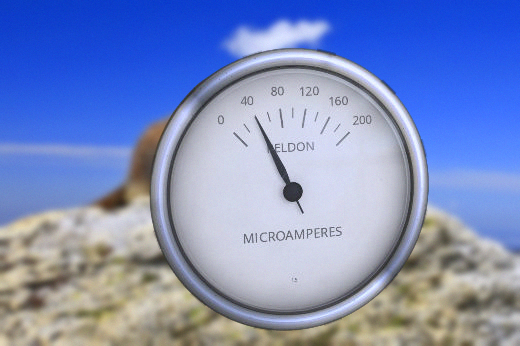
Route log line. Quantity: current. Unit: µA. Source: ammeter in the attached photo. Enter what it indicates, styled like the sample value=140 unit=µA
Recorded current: value=40 unit=µA
